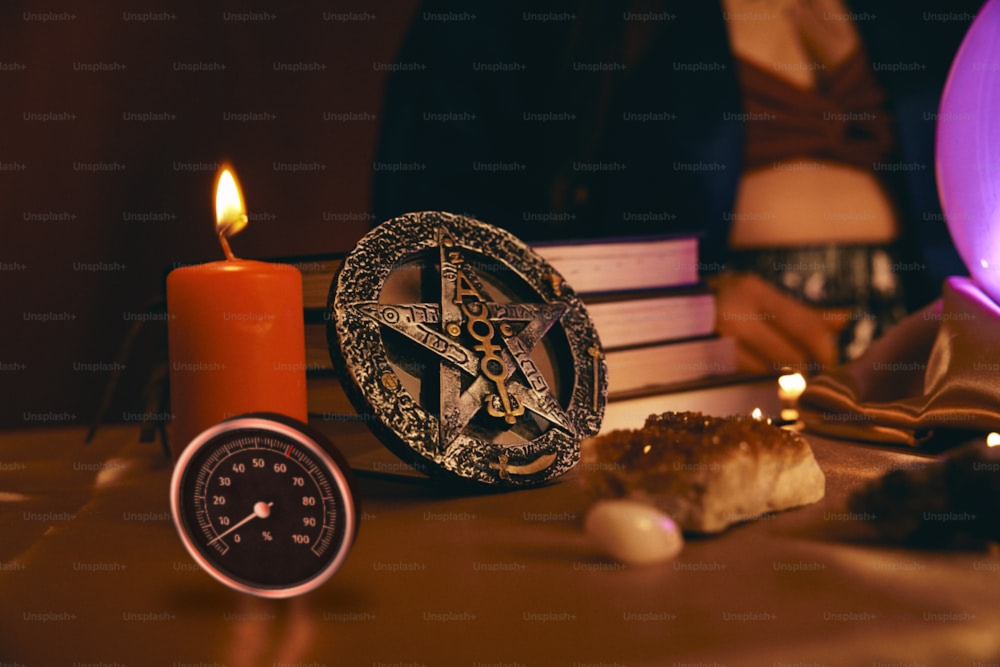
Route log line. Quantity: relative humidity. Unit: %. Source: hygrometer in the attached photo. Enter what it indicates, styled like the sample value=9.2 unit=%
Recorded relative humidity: value=5 unit=%
